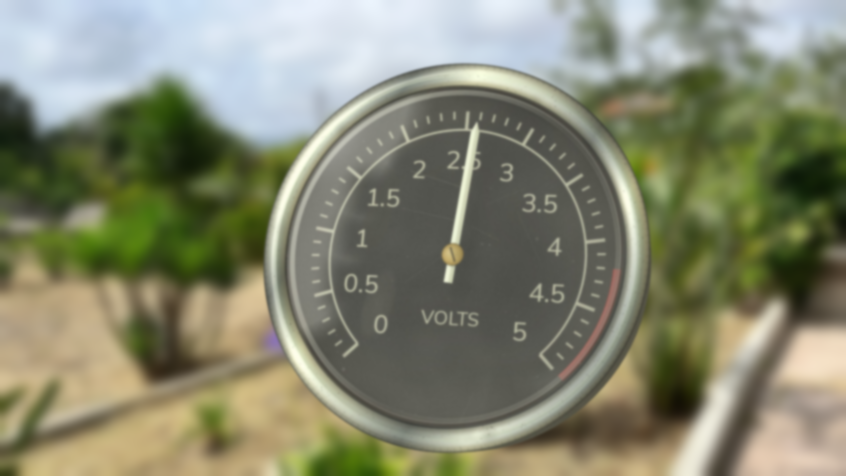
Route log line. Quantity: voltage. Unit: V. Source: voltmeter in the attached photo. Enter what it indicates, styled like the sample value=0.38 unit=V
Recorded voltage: value=2.6 unit=V
